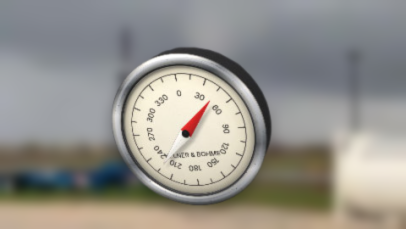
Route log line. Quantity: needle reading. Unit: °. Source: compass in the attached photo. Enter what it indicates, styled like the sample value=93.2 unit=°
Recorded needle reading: value=45 unit=°
